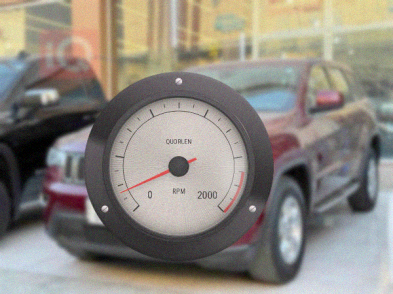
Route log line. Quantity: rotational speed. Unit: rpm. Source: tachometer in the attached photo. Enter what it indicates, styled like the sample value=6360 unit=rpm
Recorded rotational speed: value=150 unit=rpm
